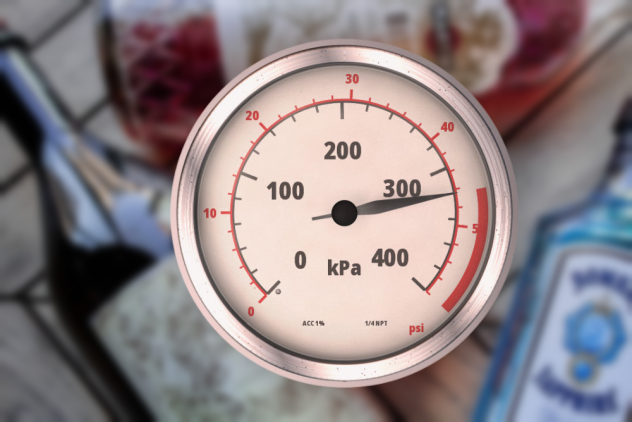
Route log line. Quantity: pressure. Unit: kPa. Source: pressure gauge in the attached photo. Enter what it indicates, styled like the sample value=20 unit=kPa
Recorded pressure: value=320 unit=kPa
